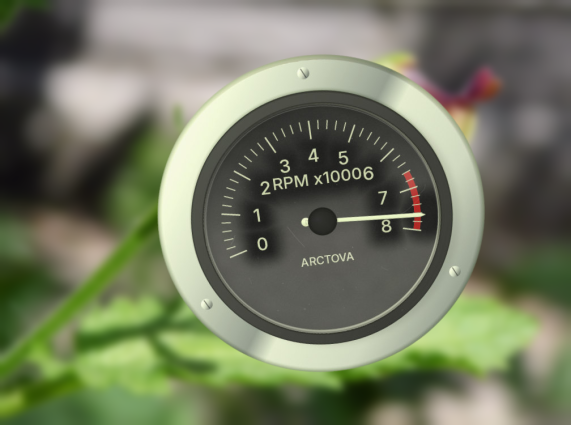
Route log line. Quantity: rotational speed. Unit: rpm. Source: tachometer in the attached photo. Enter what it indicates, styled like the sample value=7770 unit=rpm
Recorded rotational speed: value=7600 unit=rpm
